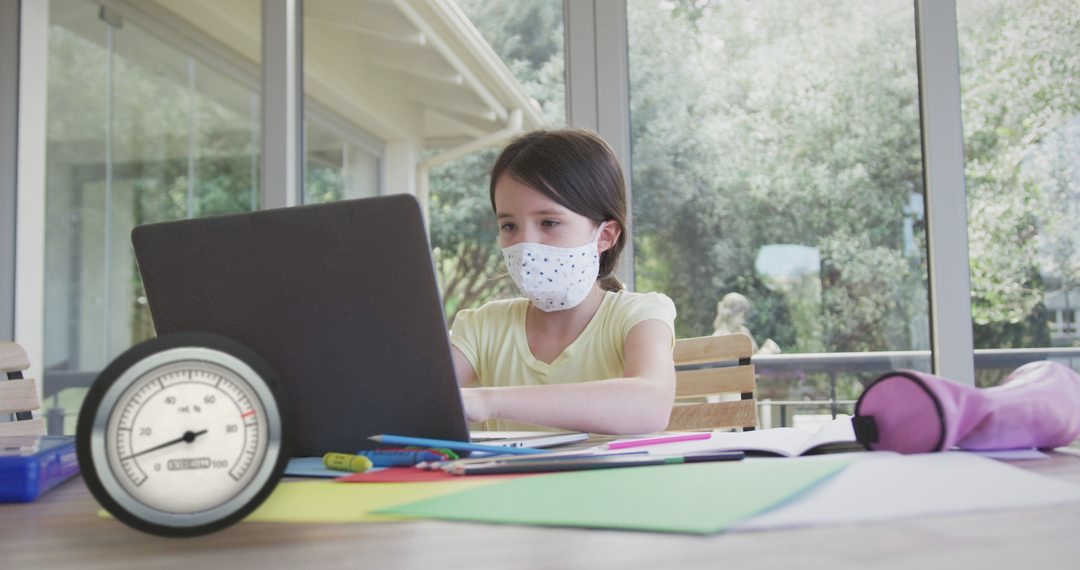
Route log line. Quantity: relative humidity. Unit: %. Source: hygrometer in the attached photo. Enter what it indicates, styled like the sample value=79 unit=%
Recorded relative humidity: value=10 unit=%
